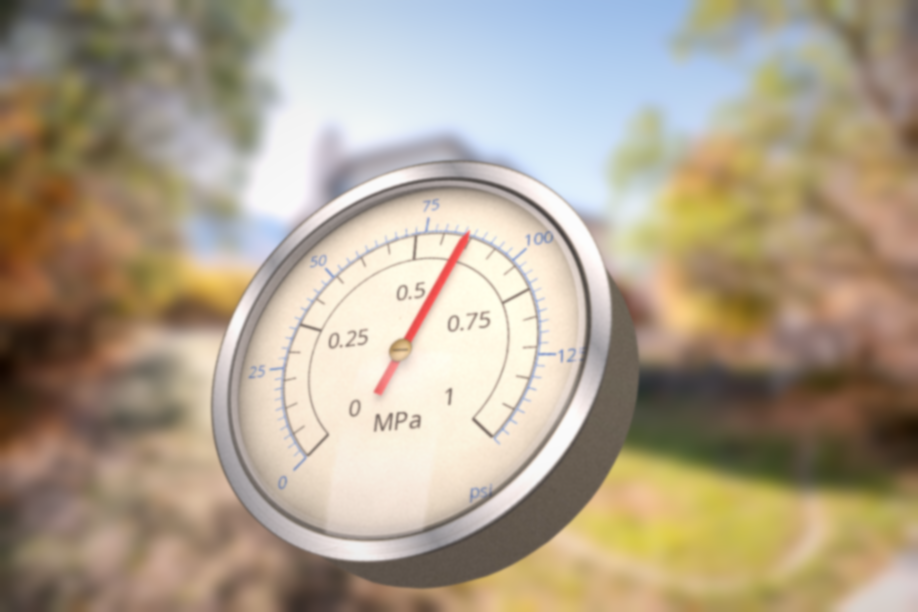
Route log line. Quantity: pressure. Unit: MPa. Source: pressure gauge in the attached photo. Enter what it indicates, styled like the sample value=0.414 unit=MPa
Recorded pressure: value=0.6 unit=MPa
